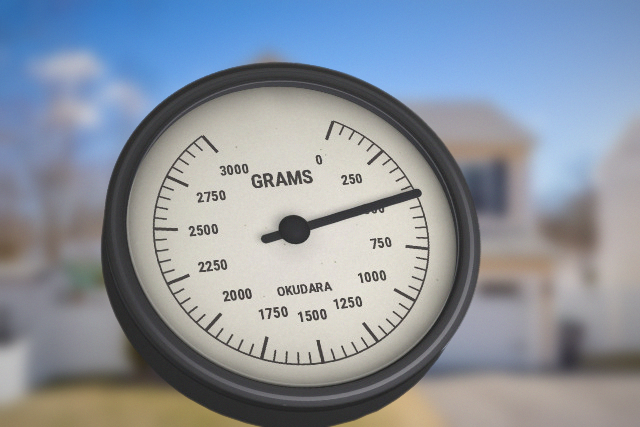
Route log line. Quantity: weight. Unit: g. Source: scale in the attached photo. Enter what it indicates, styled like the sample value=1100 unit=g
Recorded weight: value=500 unit=g
